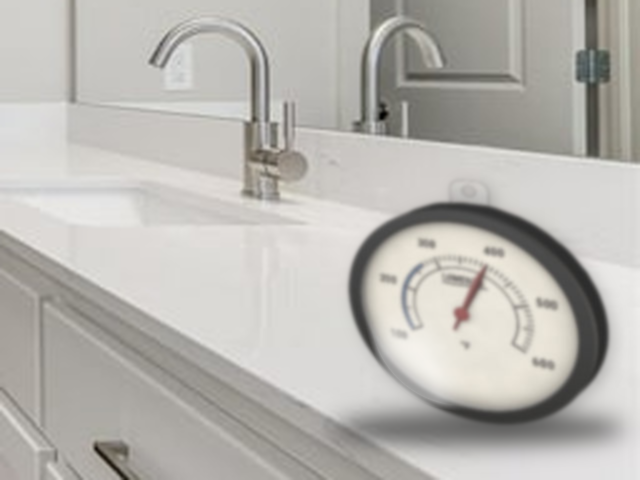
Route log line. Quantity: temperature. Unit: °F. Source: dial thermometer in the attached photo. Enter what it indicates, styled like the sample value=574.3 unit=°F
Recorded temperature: value=400 unit=°F
